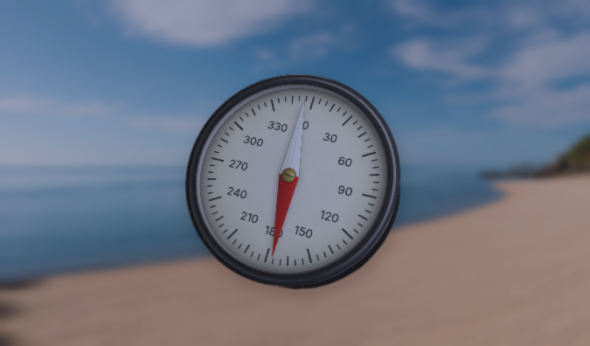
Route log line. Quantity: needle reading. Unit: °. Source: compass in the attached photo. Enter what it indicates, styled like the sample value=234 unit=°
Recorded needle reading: value=175 unit=°
